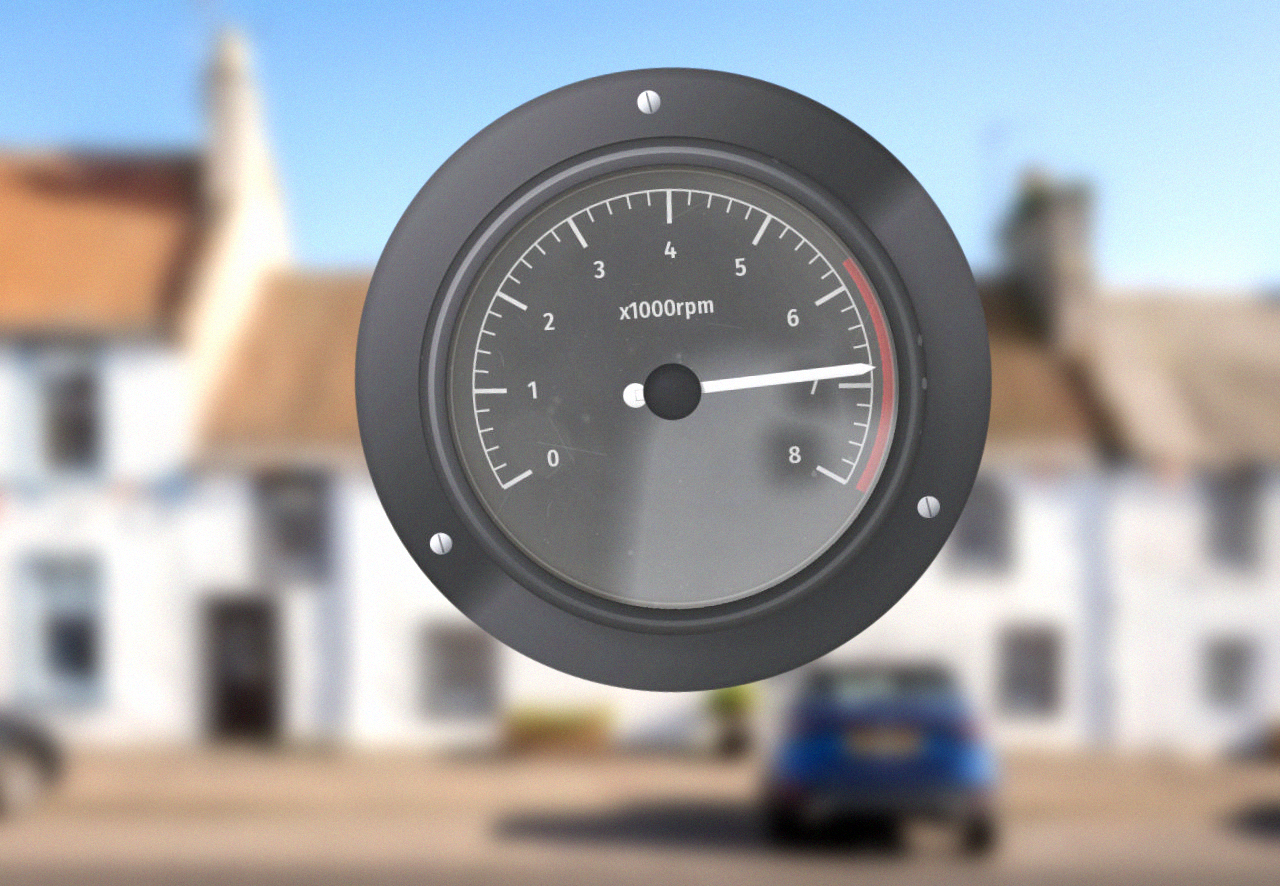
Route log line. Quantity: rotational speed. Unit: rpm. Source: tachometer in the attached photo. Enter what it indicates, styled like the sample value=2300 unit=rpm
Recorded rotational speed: value=6800 unit=rpm
